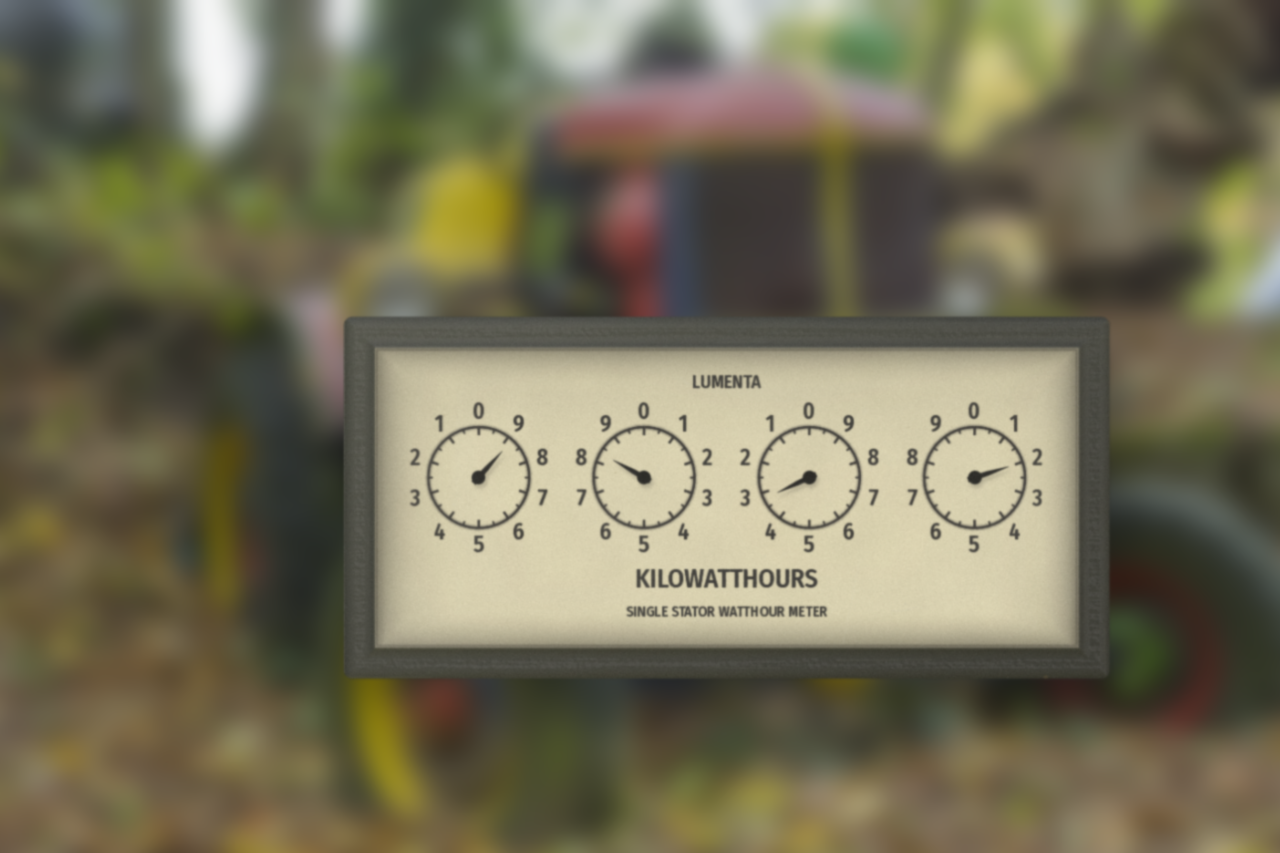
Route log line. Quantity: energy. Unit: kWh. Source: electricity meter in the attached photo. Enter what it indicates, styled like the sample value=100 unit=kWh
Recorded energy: value=8832 unit=kWh
